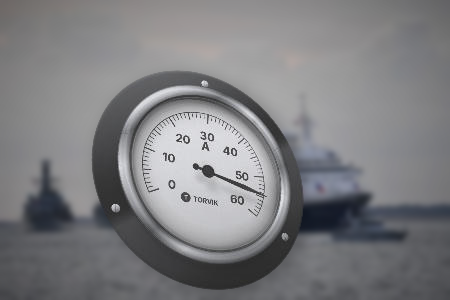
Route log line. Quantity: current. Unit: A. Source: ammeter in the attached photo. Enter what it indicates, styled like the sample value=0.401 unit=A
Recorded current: value=55 unit=A
